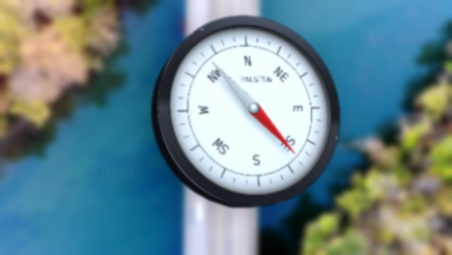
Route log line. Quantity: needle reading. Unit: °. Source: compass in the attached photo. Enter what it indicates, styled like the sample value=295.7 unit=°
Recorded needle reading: value=140 unit=°
